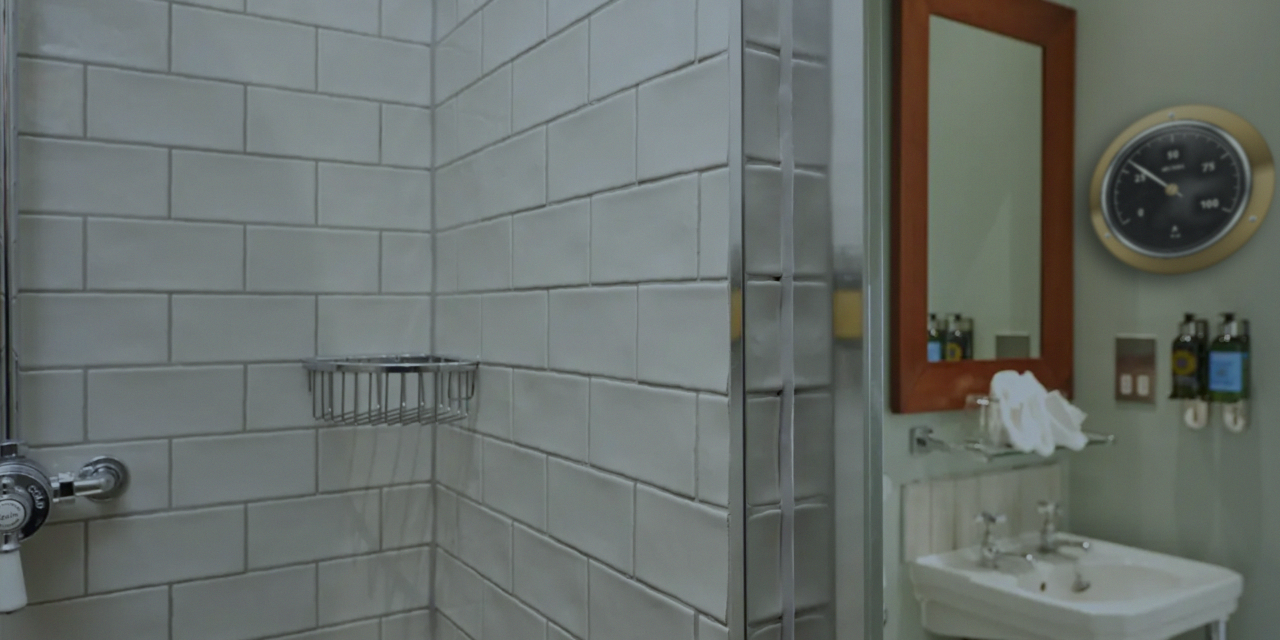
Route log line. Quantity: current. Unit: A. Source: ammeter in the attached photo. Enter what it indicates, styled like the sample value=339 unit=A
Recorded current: value=30 unit=A
